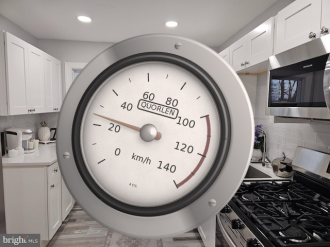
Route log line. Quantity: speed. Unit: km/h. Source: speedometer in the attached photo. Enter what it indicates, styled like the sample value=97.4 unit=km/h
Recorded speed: value=25 unit=km/h
